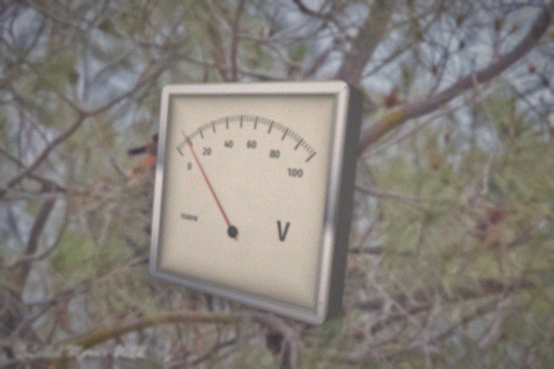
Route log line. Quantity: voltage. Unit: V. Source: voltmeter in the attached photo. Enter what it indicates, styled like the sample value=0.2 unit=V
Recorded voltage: value=10 unit=V
